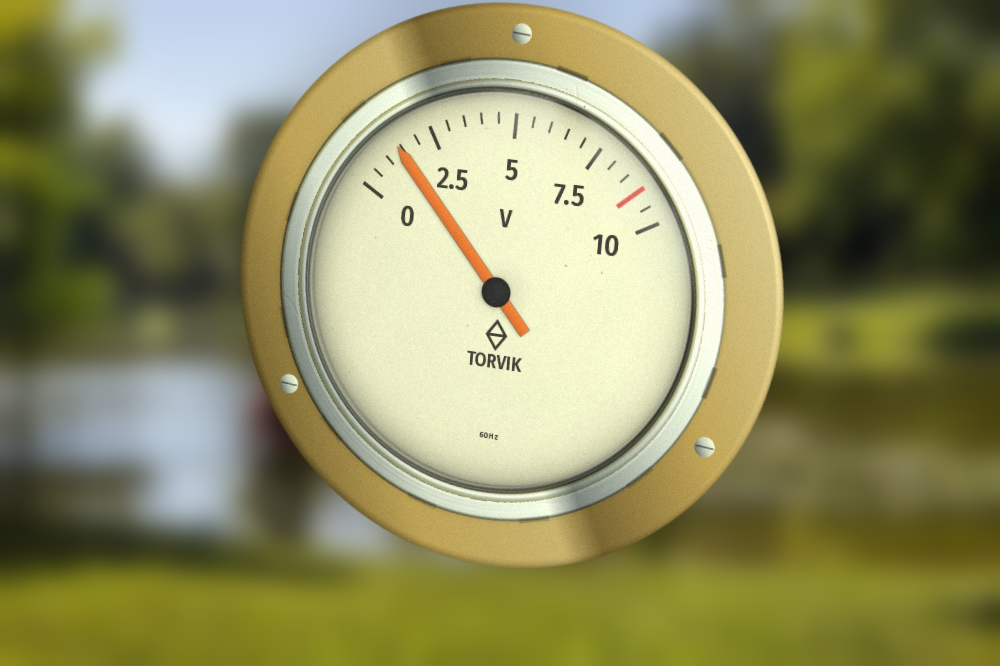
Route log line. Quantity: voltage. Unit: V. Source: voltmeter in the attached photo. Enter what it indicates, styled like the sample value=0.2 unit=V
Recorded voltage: value=1.5 unit=V
